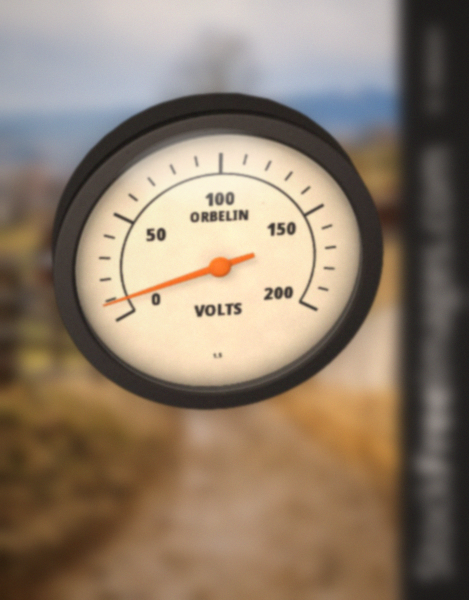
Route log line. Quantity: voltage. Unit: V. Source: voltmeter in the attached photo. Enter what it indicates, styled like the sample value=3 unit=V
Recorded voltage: value=10 unit=V
